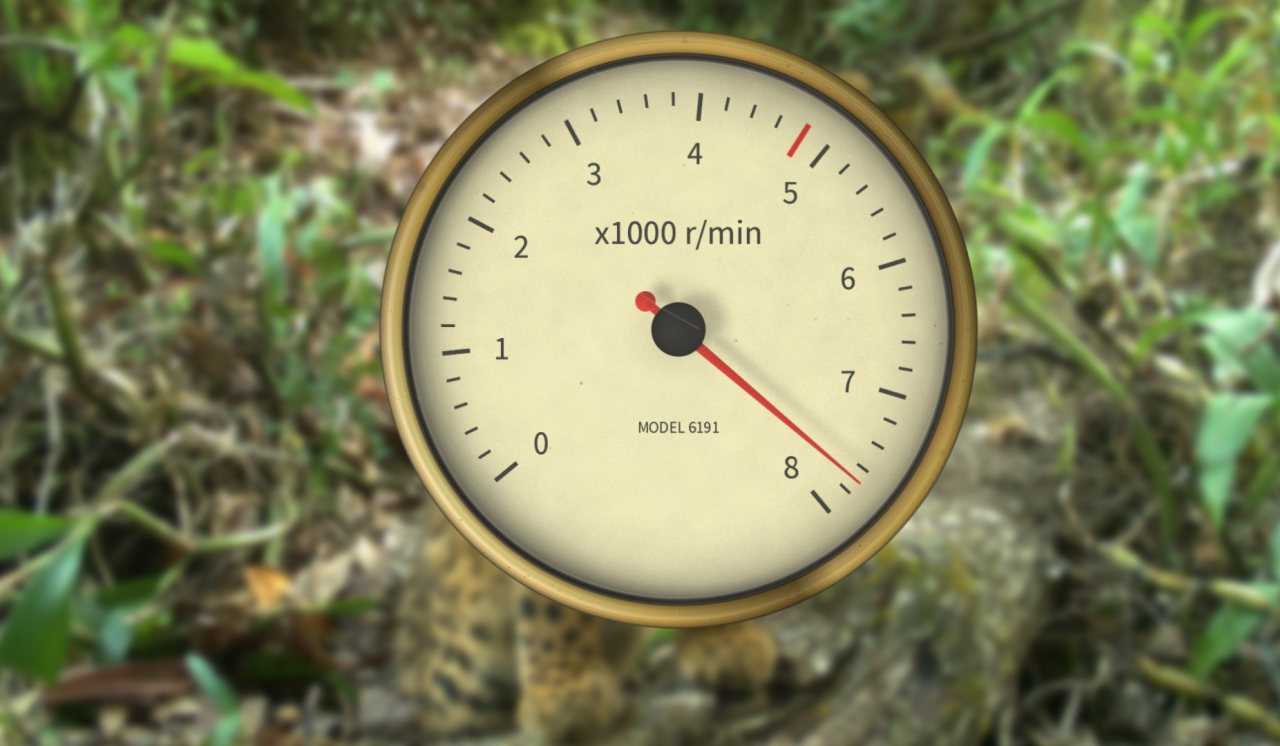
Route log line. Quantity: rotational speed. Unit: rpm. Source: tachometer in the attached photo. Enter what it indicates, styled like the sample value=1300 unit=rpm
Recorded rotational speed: value=7700 unit=rpm
